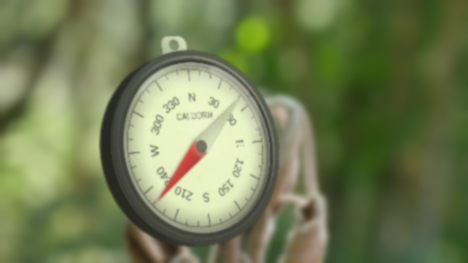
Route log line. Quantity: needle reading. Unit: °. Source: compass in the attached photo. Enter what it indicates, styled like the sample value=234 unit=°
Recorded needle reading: value=230 unit=°
